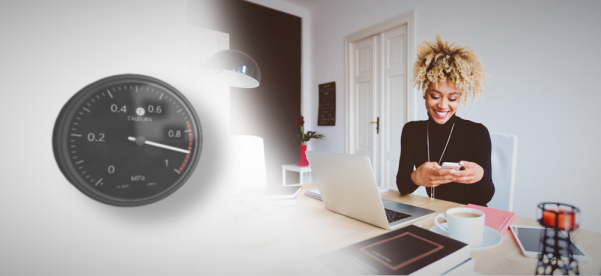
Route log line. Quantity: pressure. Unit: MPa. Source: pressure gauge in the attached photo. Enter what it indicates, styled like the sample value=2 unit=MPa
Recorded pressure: value=0.9 unit=MPa
